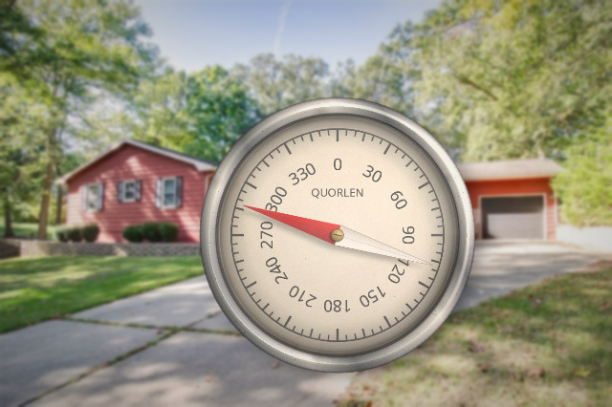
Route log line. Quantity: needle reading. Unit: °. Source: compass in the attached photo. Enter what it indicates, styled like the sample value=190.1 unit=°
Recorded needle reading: value=287.5 unit=°
